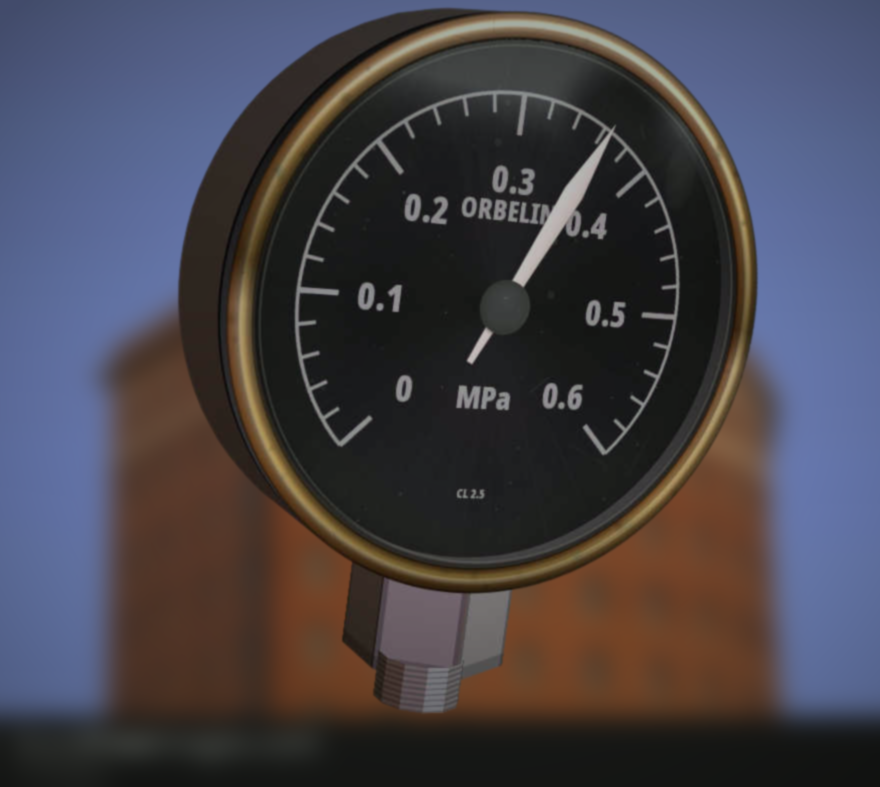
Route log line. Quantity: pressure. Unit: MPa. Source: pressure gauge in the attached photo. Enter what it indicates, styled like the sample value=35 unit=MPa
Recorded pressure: value=0.36 unit=MPa
